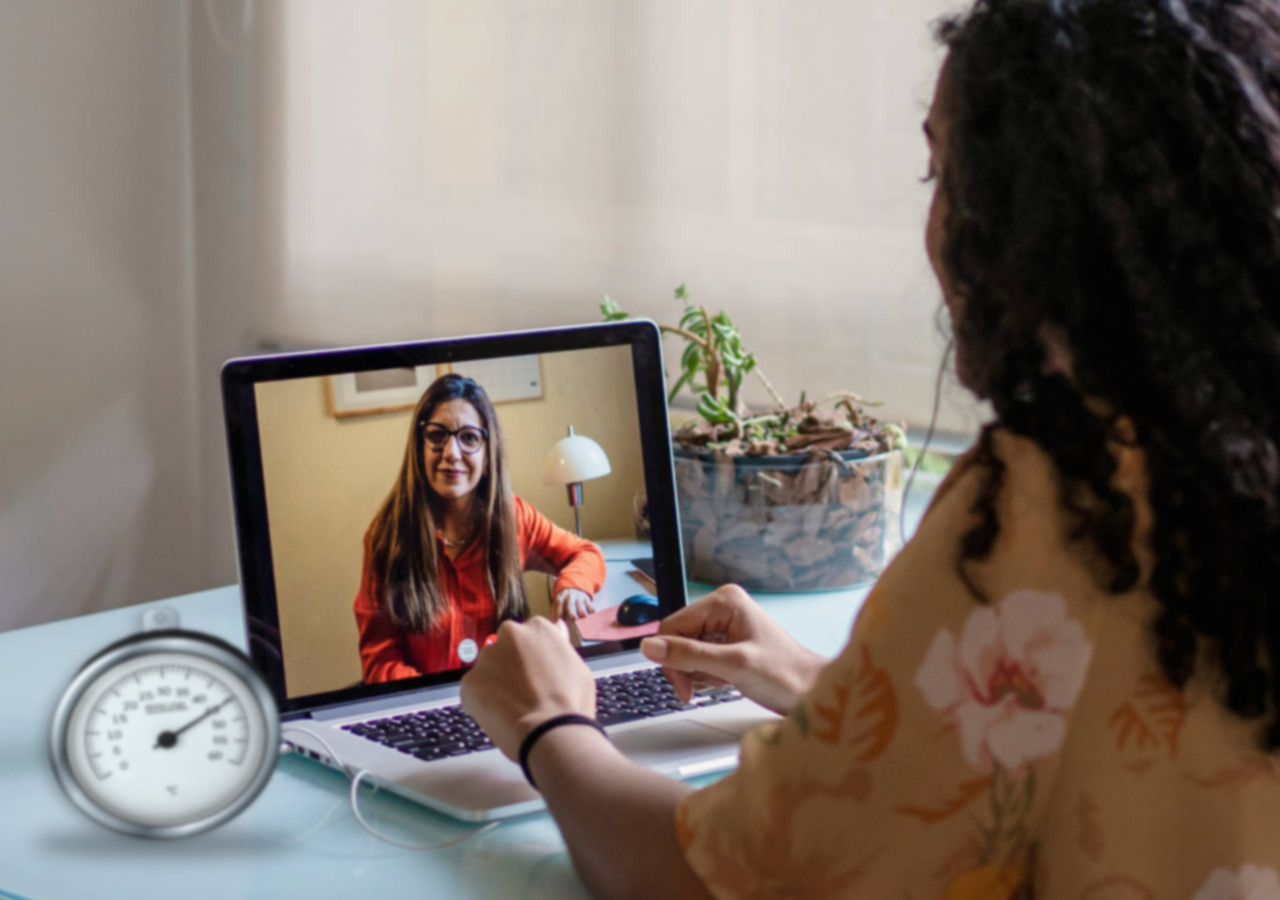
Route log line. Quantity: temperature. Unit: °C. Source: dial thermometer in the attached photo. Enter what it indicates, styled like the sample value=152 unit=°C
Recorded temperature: value=45 unit=°C
